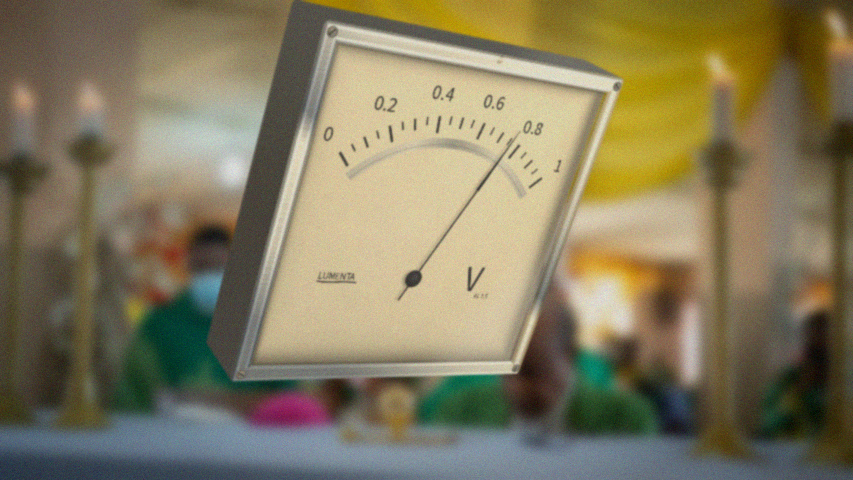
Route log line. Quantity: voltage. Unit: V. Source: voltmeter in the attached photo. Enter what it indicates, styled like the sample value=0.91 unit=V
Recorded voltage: value=0.75 unit=V
